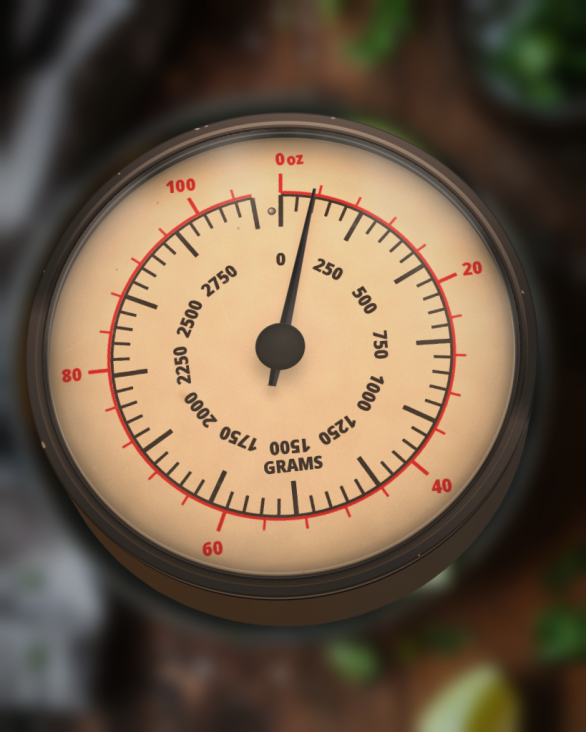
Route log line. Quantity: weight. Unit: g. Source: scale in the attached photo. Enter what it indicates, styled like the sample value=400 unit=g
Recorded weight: value=100 unit=g
